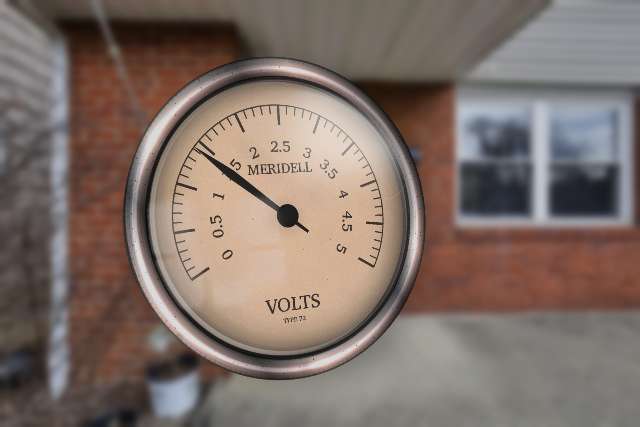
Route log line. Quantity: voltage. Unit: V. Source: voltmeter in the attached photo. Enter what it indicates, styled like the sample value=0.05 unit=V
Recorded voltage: value=1.4 unit=V
